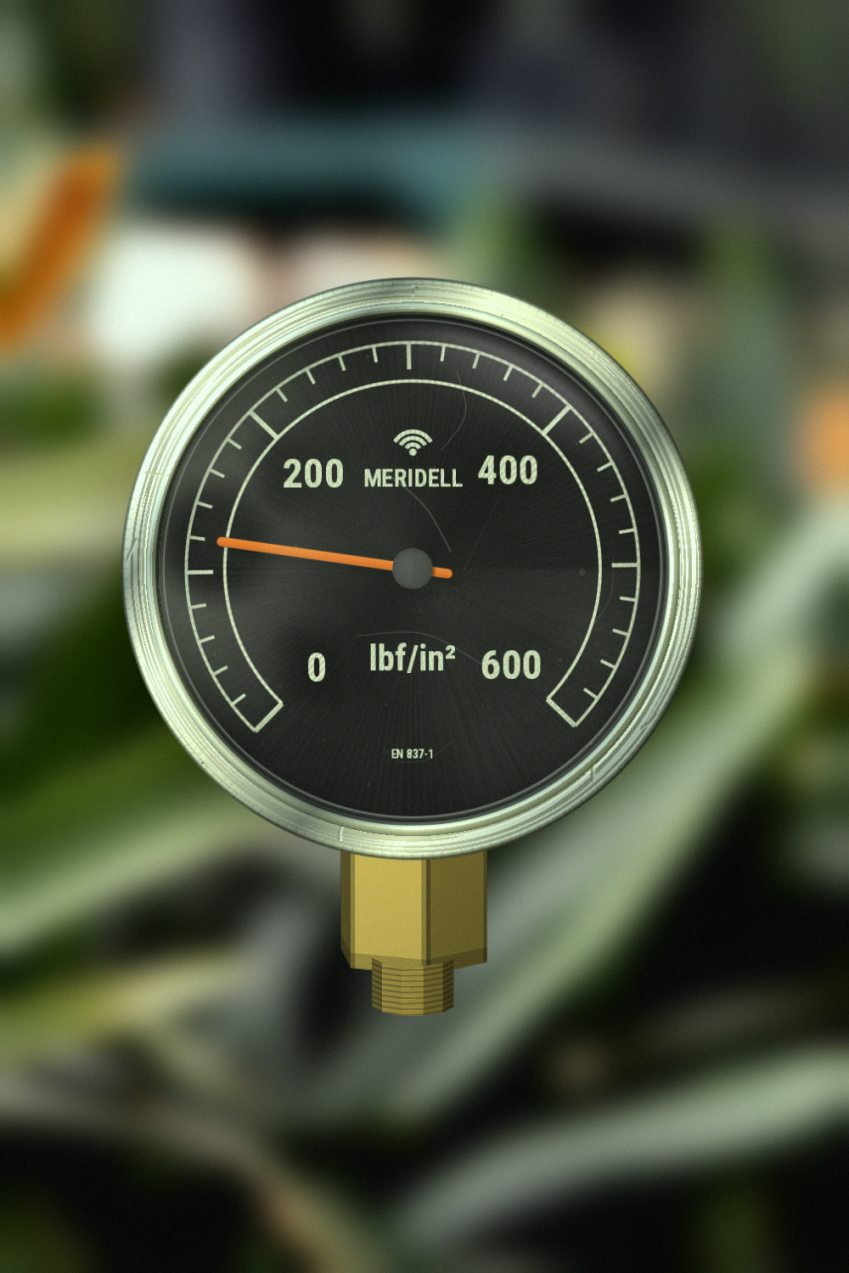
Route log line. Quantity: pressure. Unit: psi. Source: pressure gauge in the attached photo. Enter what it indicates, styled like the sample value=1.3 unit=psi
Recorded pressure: value=120 unit=psi
